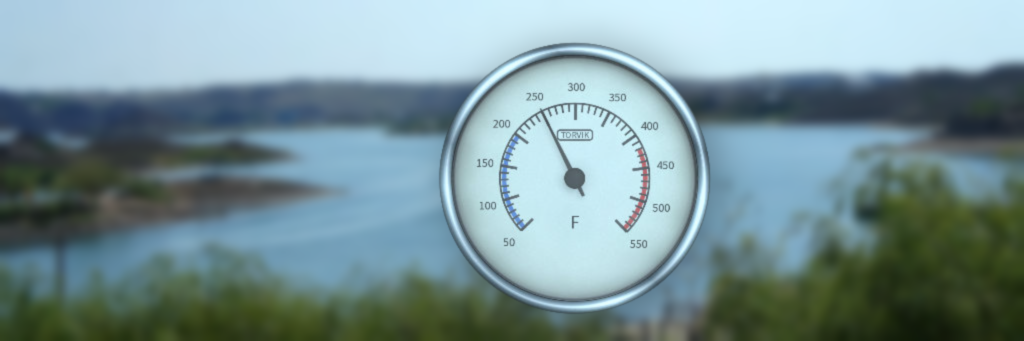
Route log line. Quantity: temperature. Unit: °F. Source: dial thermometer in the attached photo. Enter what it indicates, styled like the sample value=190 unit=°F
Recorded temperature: value=250 unit=°F
